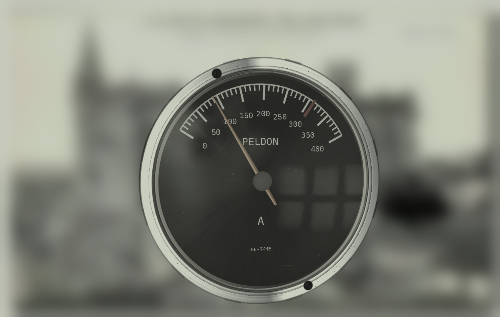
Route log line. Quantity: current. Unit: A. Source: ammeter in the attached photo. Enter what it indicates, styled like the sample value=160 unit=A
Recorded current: value=90 unit=A
